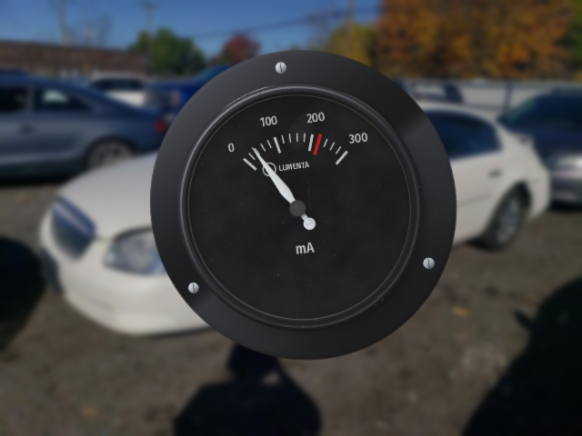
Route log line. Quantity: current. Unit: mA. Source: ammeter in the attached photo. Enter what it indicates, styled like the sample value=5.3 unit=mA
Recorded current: value=40 unit=mA
